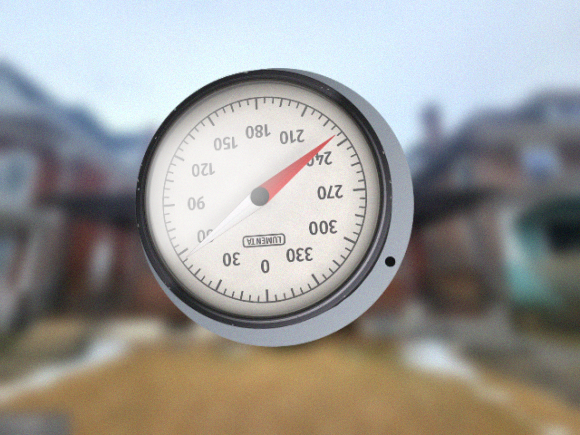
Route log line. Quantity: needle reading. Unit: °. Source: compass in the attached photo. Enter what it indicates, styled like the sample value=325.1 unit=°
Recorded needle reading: value=235 unit=°
